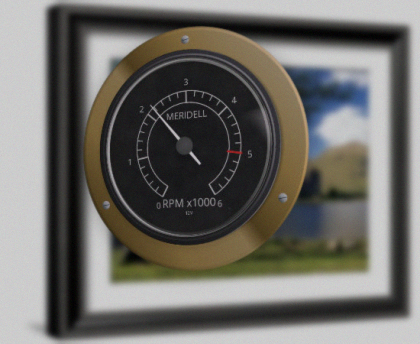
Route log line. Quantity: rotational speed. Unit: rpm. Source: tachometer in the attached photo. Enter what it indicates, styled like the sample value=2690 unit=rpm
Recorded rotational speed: value=2200 unit=rpm
